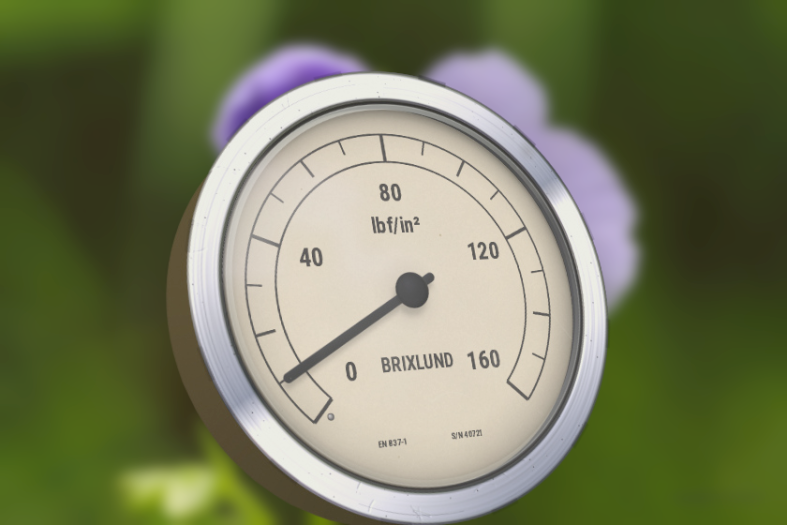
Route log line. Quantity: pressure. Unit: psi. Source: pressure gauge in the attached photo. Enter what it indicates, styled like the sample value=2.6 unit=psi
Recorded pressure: value=10 unit=psi
